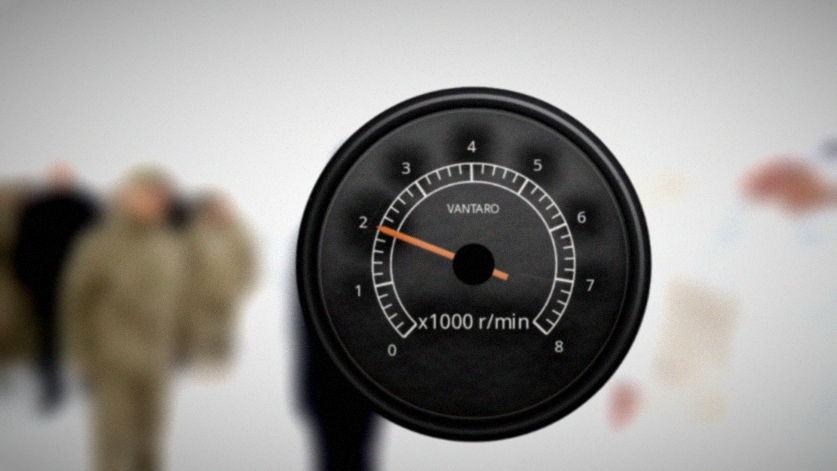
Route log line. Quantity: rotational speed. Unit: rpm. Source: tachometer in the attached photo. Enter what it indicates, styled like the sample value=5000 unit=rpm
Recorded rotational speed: value=2000 unit=rpm
